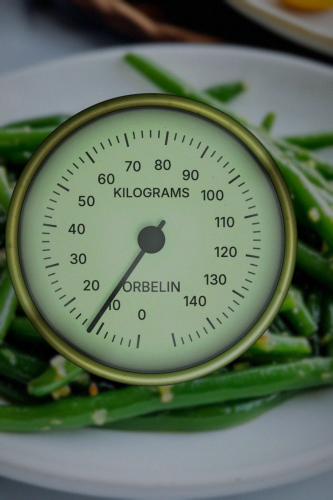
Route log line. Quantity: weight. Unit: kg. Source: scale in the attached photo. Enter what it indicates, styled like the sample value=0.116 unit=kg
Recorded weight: value=12 unit=kg
